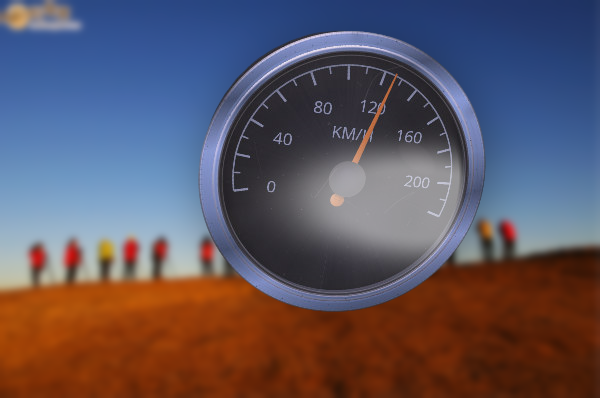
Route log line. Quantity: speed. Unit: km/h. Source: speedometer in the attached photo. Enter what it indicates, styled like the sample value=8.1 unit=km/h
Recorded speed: value=125 unit=km/h
